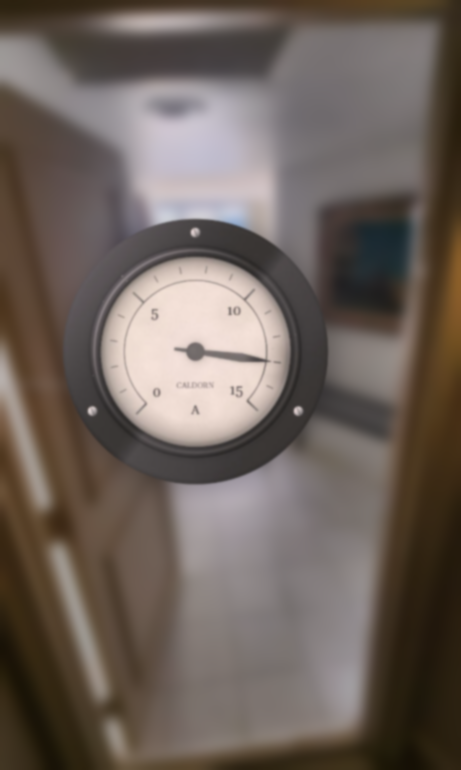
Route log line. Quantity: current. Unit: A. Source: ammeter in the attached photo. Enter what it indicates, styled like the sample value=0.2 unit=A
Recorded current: value=13 unit=A
